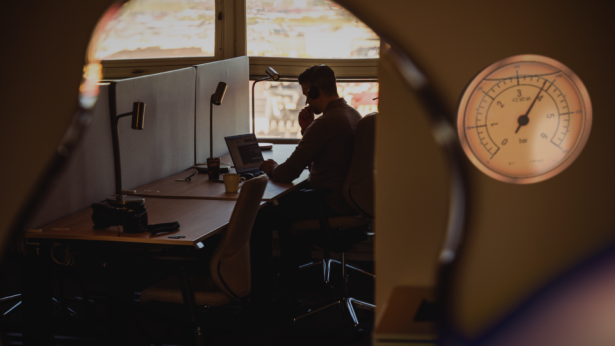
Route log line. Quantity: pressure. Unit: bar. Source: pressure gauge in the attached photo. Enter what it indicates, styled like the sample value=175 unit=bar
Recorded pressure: value=3.8 unit=bar
